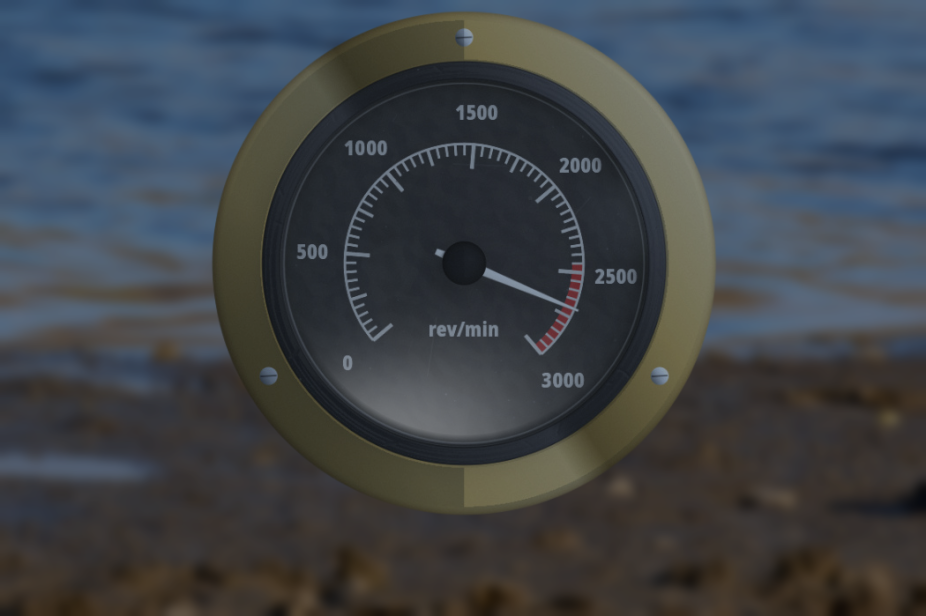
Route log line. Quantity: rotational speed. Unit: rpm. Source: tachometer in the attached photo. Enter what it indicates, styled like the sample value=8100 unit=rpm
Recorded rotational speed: value=2700 unit=rpm
